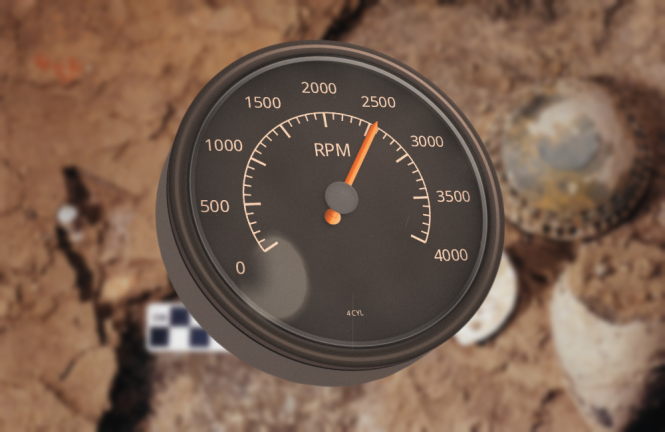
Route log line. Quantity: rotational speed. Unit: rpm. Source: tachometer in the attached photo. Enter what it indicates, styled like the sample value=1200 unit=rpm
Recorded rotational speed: value=2550 unit=rpm
